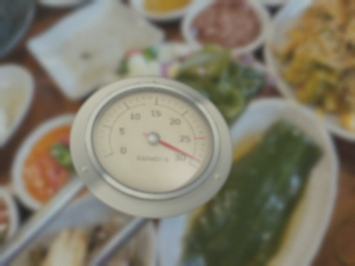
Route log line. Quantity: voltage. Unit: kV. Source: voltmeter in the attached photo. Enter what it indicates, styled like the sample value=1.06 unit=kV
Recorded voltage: value=29 unit=kV
